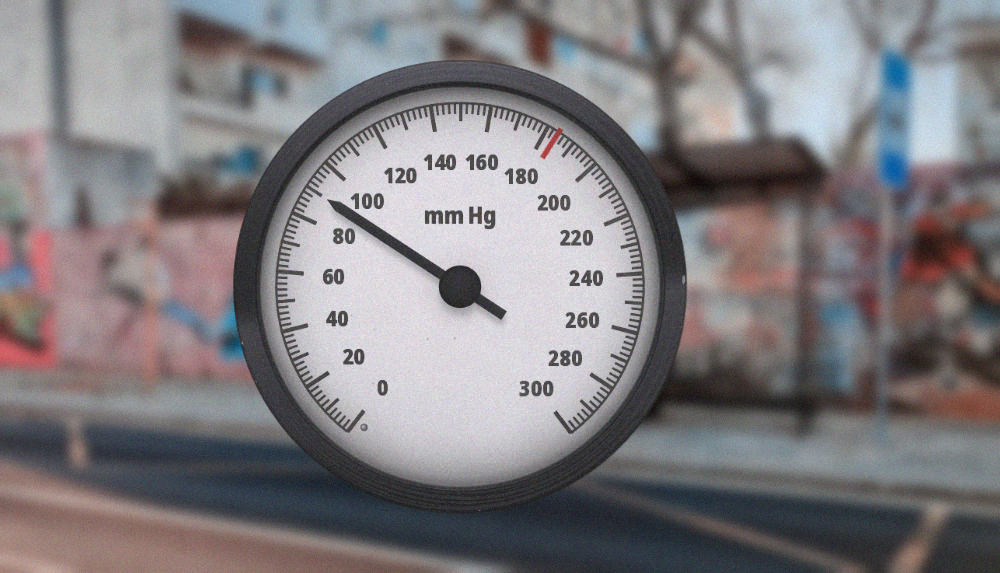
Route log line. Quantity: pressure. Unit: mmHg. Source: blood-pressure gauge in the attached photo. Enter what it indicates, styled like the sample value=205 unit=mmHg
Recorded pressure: value=90 unit=mmHg
